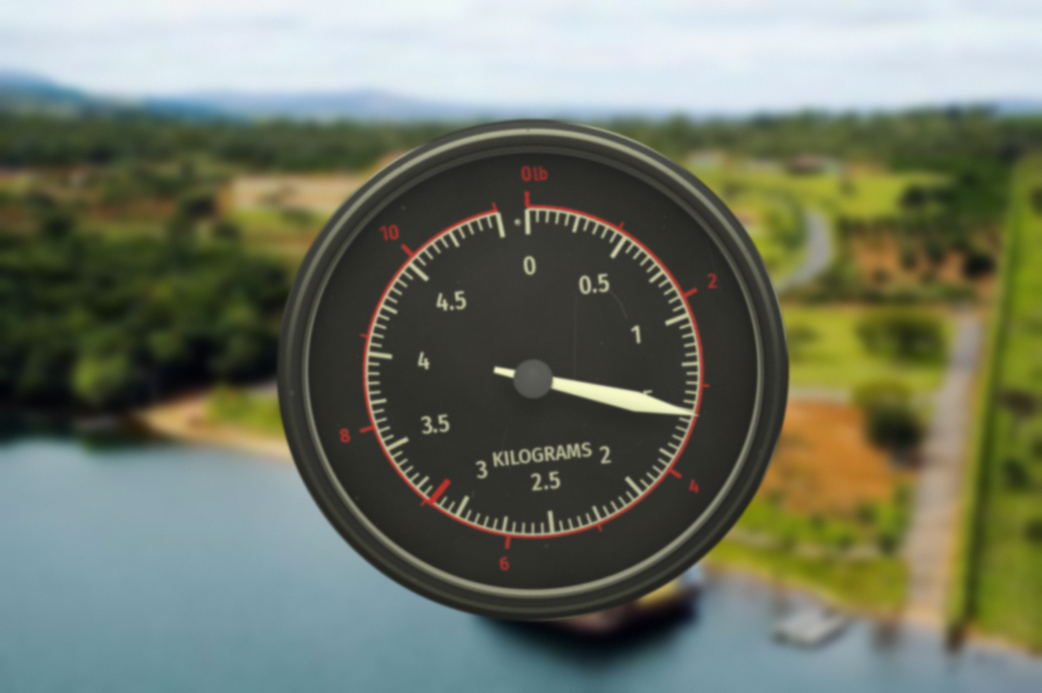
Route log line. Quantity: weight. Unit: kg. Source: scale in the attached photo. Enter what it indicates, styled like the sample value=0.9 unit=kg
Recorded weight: value=1.5 unit=kg
